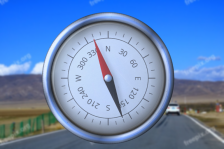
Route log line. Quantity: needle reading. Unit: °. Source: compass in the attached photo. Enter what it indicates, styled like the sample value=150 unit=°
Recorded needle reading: value=340 unit=°
